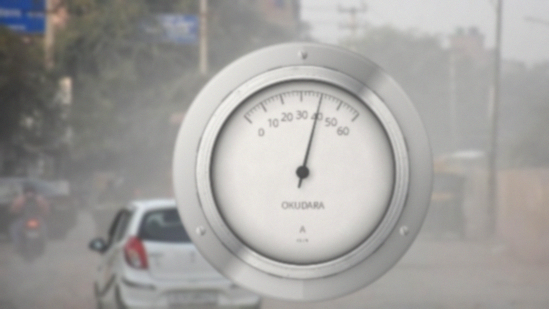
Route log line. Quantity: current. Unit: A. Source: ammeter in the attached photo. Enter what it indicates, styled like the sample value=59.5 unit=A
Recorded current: value=40 unit=A
